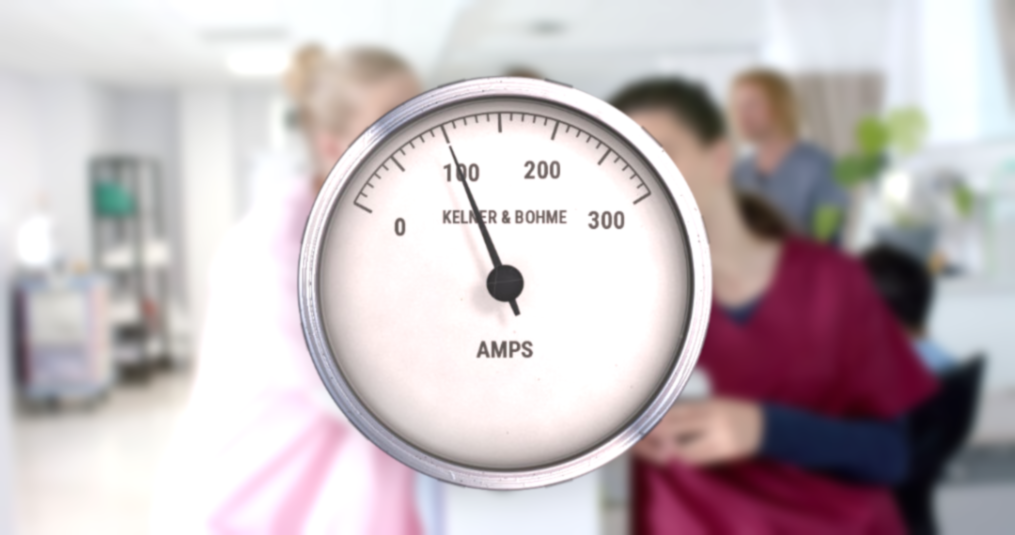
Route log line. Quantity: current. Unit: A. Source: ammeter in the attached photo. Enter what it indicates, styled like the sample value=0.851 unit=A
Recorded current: value=100 unit=A
